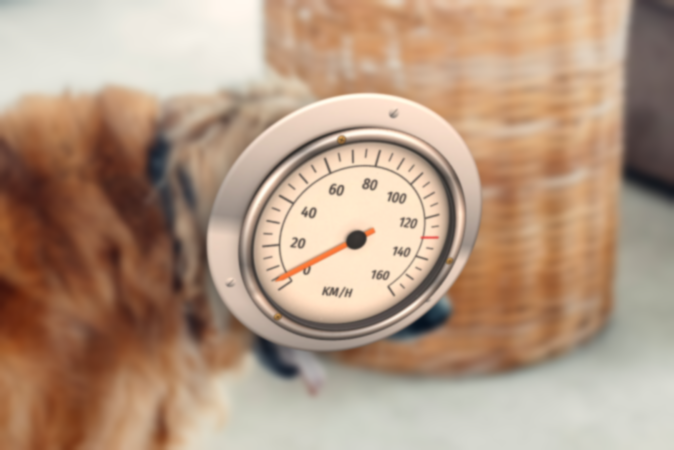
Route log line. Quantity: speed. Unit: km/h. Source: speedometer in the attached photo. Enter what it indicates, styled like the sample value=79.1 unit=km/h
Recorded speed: value=5 unit=km/h
